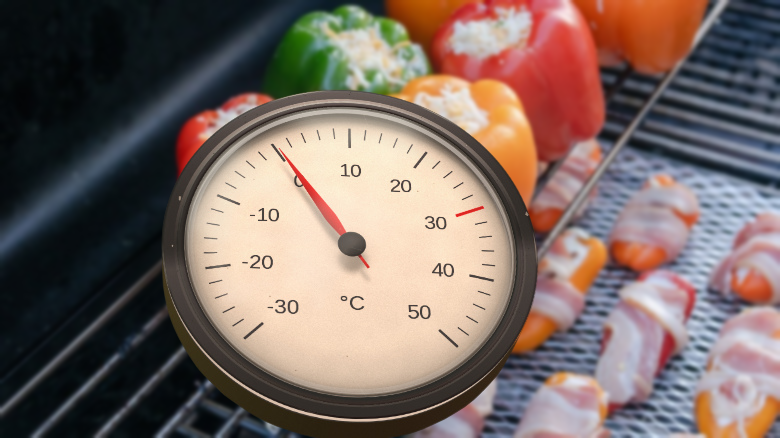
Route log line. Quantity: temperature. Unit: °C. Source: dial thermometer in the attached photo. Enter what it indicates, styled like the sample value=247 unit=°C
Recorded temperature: value=0 unit=°C
